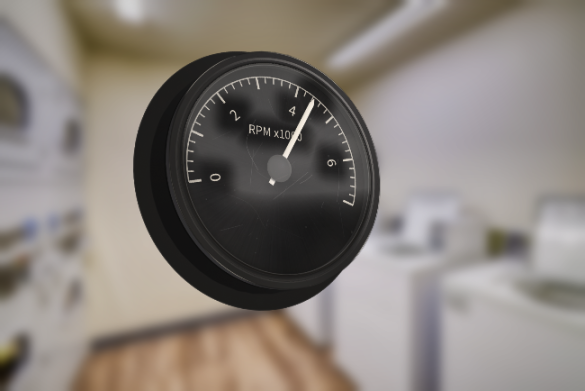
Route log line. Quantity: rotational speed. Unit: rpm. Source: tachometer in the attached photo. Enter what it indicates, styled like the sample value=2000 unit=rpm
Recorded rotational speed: value=4400 unit=rpm
